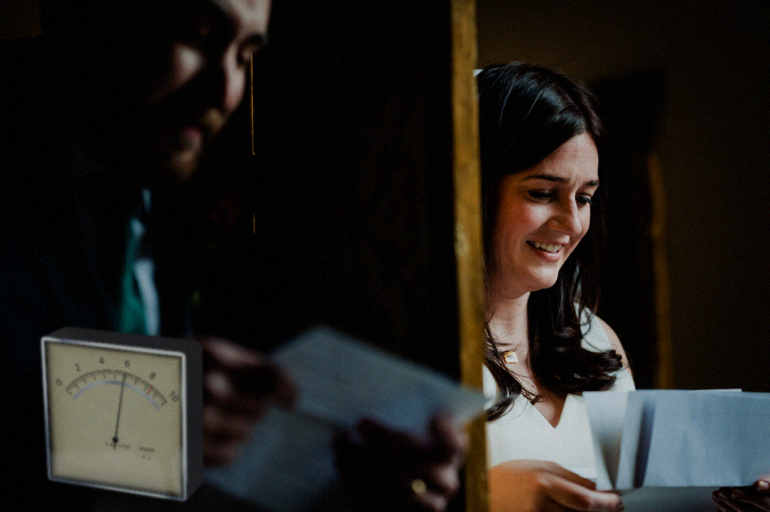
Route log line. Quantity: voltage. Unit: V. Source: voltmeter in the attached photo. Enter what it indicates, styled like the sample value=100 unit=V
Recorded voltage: value=6 unit=V
